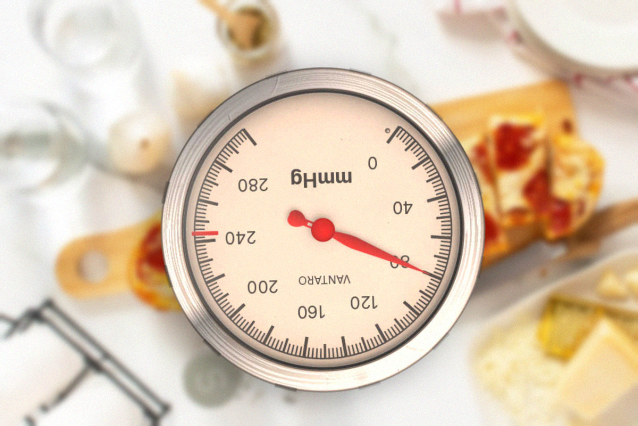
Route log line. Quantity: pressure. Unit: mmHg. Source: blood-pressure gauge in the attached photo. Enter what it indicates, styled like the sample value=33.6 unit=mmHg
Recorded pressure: value=80 unit=mmHg
